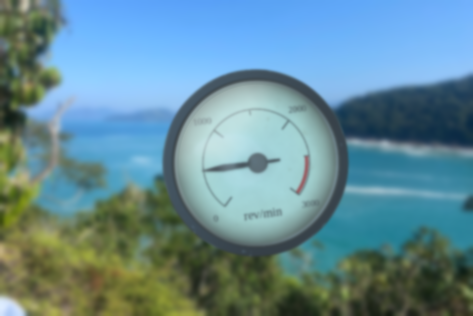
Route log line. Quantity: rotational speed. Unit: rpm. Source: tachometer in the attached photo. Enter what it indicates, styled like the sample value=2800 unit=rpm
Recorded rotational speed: value=500 unit=rpm
